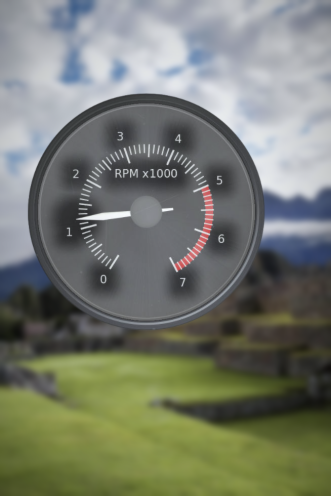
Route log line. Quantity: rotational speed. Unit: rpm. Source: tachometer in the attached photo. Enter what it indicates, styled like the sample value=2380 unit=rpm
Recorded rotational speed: value=1200 unit=rpm
